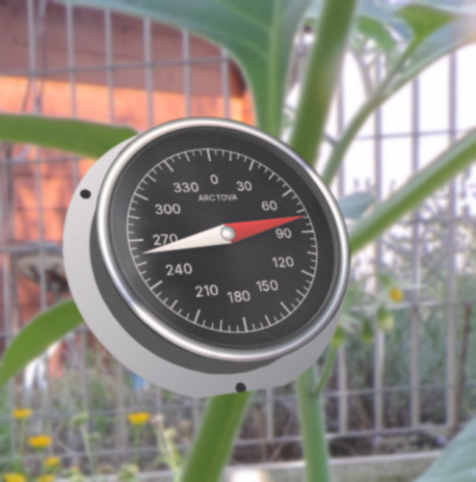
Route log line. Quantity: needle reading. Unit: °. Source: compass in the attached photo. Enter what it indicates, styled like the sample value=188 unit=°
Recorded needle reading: value=80 unit=°
